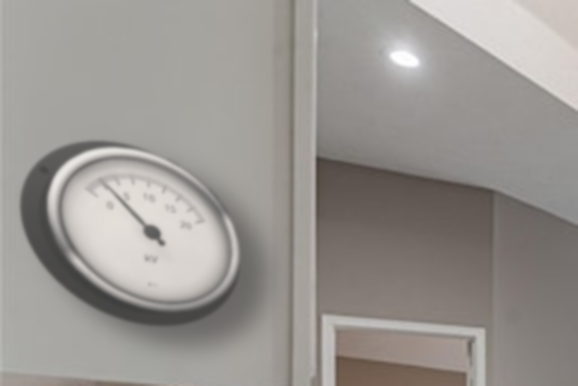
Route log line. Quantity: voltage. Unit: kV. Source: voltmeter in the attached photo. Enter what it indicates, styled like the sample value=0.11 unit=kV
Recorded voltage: value=2.5 unit=kV
